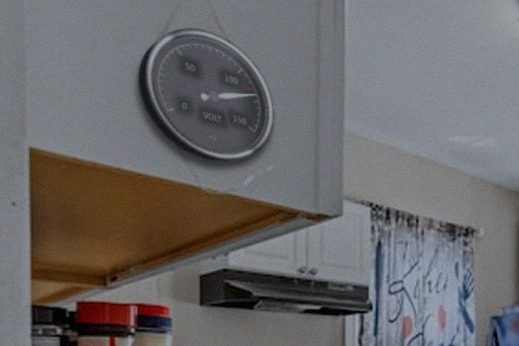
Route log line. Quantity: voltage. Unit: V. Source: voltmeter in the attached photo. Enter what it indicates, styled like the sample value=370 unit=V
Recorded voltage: value=120 unit=V
